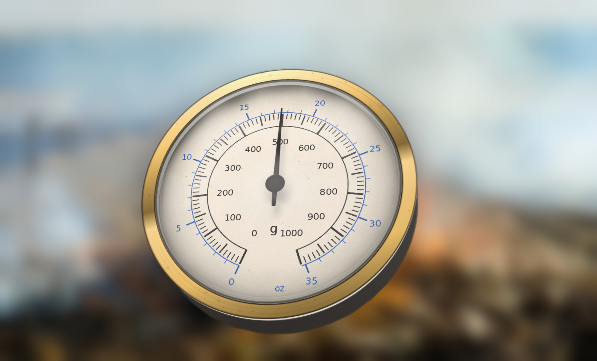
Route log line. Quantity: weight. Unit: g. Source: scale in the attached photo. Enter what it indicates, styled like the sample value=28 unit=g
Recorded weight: value=500 unit=g
